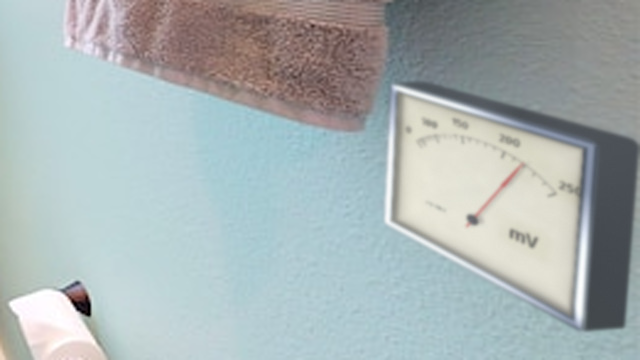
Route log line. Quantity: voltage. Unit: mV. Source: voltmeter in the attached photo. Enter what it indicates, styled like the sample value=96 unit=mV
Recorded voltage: value=220 unit=mV
